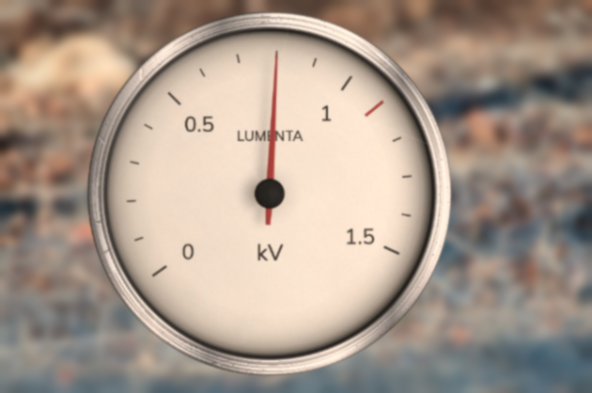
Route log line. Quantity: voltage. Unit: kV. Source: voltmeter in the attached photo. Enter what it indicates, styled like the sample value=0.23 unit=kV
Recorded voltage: value=0.8 unit=kV
